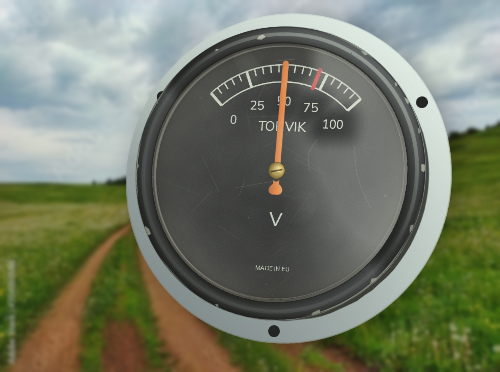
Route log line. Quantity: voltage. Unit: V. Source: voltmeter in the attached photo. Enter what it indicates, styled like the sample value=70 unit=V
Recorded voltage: value=50 unit=V
